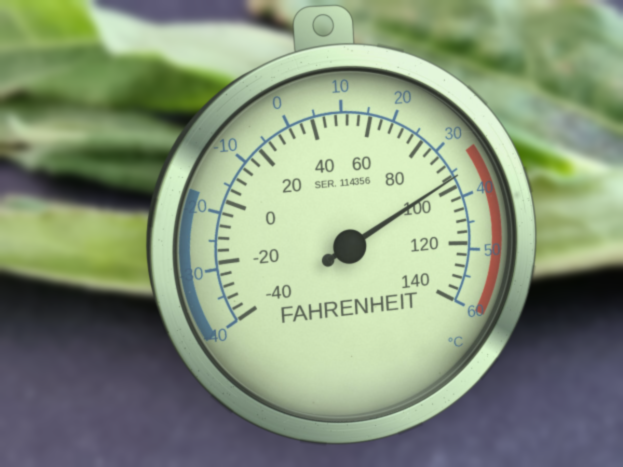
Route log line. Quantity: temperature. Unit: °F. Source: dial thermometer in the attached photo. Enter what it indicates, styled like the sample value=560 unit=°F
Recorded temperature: value=96 unit=°F
